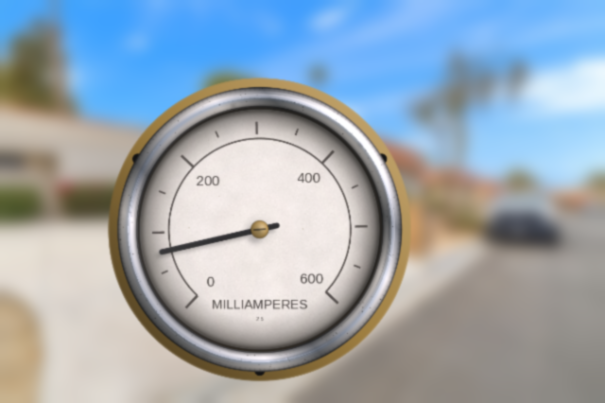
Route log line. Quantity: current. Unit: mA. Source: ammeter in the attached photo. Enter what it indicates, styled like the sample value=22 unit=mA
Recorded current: value=75 unit=mA
